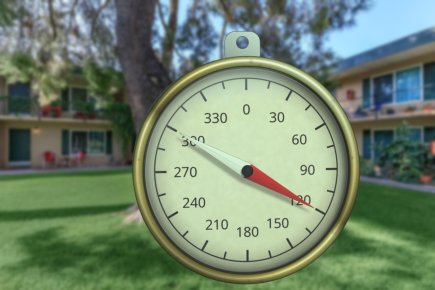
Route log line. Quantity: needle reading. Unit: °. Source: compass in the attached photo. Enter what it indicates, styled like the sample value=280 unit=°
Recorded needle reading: value=120 unit=°
